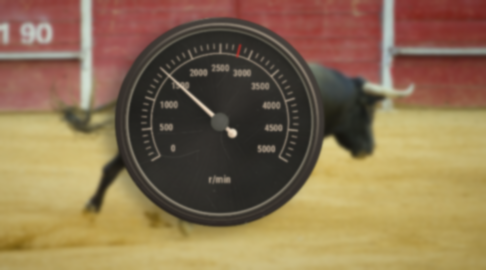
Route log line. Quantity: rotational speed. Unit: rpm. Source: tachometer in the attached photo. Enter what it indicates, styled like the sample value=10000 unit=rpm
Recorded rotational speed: value=1500 unit=rpm
